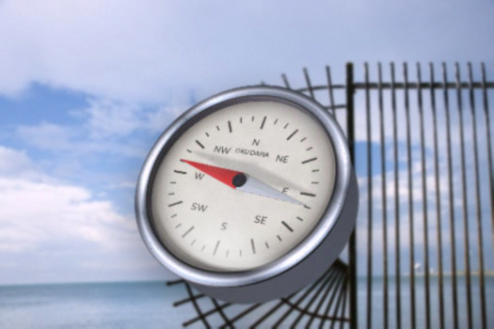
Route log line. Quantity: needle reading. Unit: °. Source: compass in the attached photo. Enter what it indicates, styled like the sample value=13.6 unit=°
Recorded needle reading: value=280 unit=°
